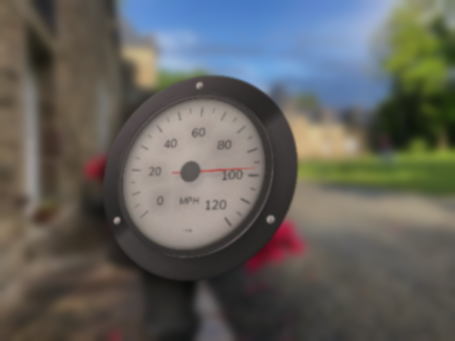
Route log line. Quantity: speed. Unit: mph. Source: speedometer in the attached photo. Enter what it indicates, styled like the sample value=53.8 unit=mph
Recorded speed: value=97.5 unit=mph
